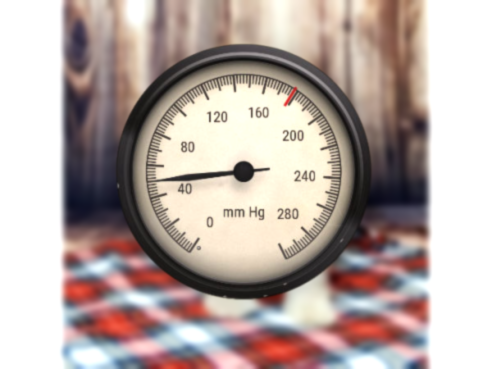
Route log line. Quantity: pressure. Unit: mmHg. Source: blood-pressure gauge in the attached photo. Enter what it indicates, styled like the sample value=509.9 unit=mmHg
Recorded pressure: value=50 unit=mmHg
